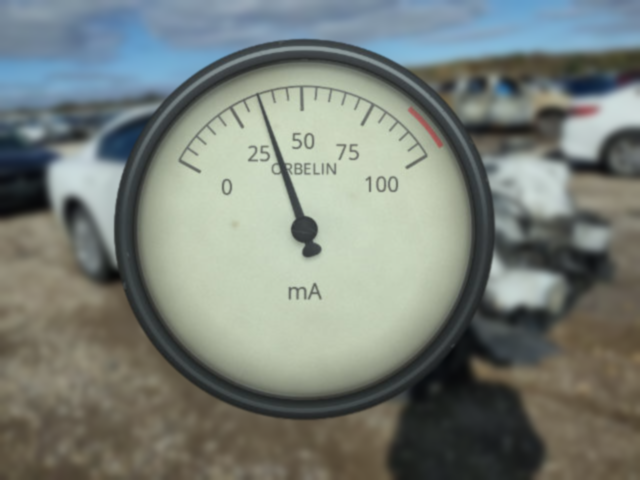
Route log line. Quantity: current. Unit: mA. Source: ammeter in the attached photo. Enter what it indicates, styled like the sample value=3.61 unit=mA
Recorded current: value=35 unit=mA
